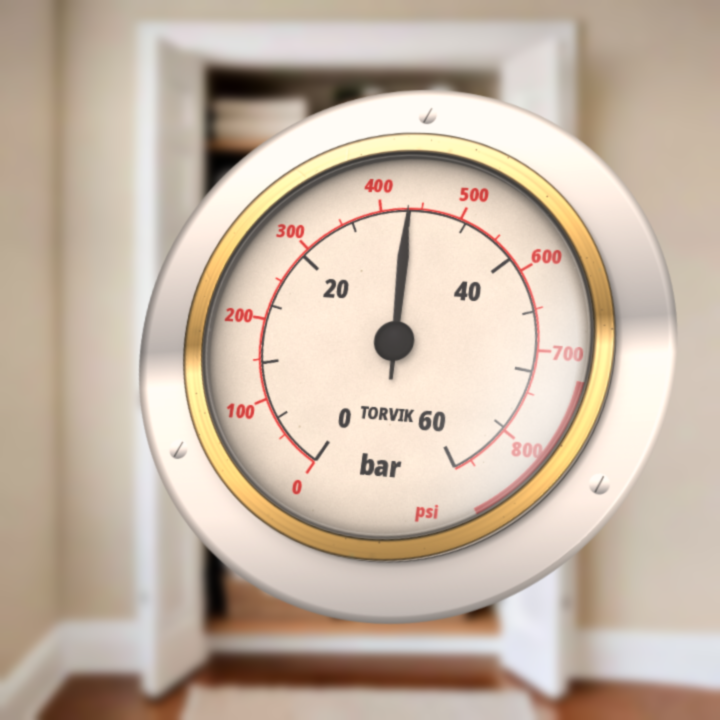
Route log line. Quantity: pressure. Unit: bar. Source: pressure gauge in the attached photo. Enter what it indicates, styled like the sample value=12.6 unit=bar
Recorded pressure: value=30 unit=bar
